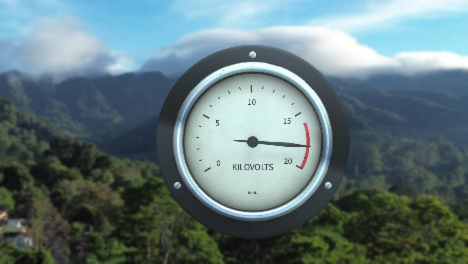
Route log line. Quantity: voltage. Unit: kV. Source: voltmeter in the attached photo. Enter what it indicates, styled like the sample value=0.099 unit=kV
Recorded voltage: value=18 unit=kV
